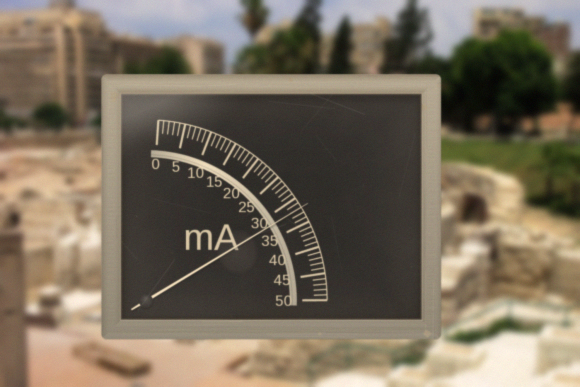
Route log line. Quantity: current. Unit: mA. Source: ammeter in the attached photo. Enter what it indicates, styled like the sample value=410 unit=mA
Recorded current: value=32 unit=mA
